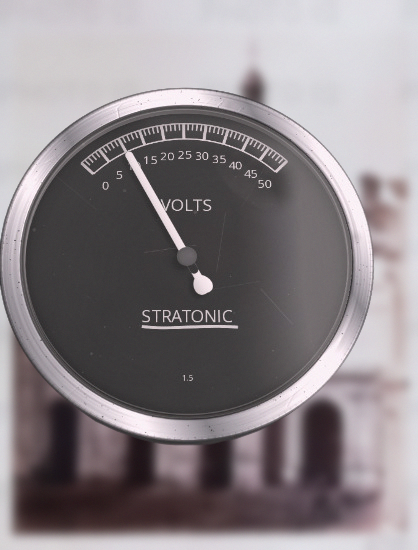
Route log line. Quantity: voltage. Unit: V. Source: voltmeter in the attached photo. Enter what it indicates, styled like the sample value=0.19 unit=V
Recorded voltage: value=10 unit=V
